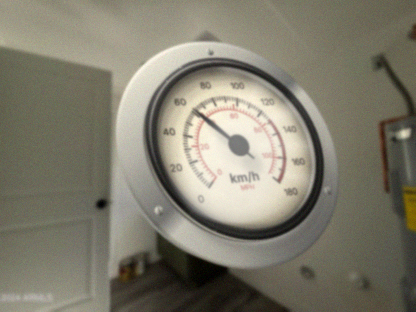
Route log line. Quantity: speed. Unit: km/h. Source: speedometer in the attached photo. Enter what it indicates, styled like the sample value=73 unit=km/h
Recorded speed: value=60 unit=km/h
